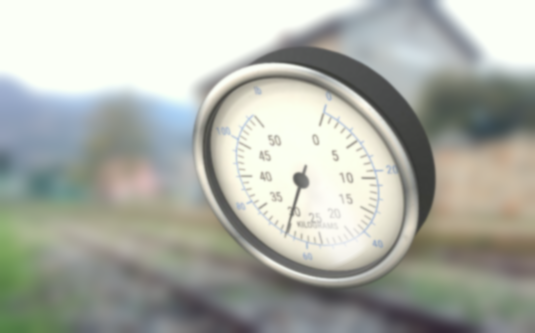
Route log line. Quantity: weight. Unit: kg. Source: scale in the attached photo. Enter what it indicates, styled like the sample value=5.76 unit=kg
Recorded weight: value=30 unit=kg
